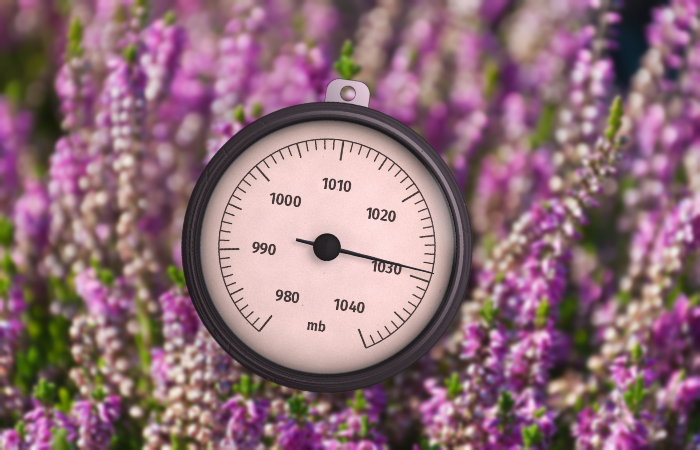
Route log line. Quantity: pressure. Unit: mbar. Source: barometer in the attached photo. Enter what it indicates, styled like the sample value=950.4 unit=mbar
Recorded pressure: value=1029 unit=mbar
